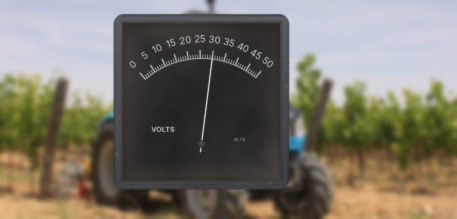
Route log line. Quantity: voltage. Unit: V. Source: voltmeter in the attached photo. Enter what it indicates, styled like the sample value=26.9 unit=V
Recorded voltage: value=30 unit=V
